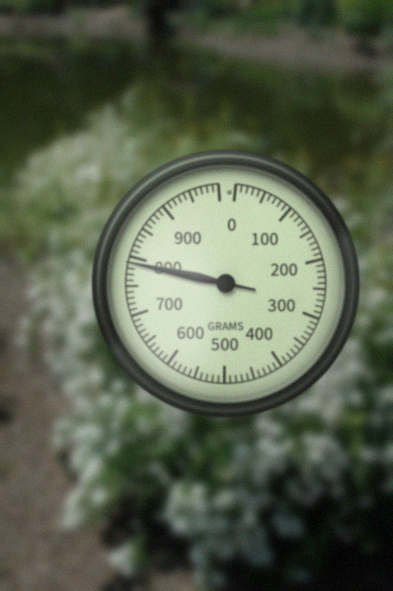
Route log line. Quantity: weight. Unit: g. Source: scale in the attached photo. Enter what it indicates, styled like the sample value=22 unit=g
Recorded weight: value=790 unit=g
